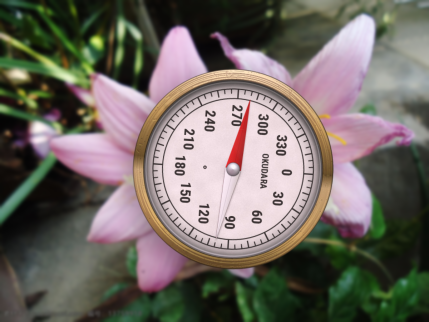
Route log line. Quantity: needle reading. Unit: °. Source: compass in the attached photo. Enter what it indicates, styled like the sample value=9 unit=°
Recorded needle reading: value=280 unit=°
